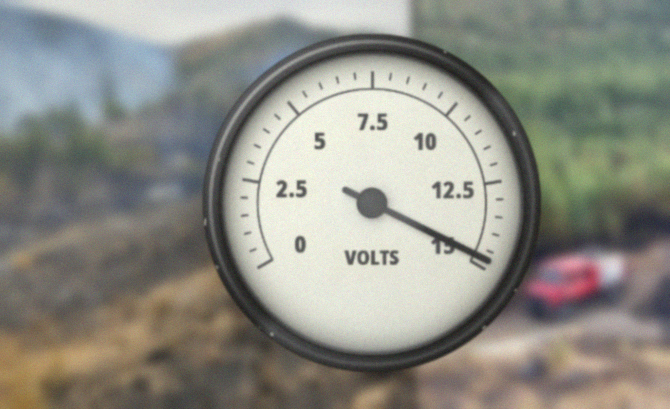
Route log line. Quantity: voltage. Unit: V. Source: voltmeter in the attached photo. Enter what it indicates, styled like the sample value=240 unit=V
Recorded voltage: value=14.75 unit=V
